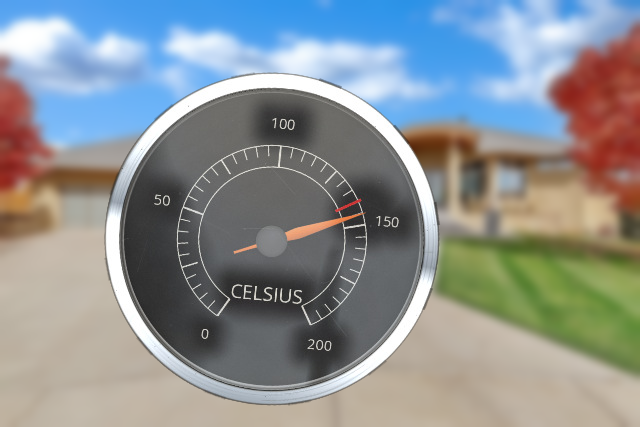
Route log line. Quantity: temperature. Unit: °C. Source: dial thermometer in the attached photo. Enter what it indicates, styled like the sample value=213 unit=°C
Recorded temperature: value=145 unit=°C
